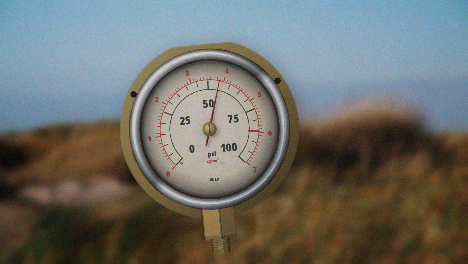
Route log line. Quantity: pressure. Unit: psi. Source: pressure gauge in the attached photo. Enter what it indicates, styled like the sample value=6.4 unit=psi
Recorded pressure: value=55 unit=psi
